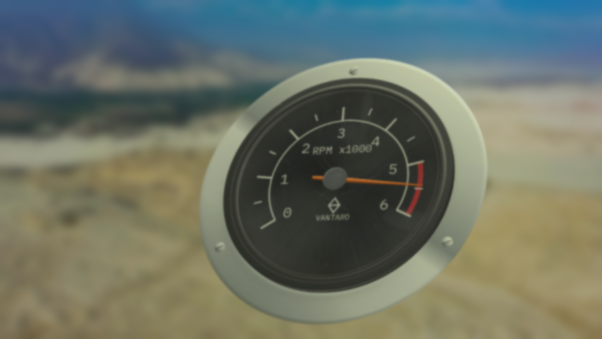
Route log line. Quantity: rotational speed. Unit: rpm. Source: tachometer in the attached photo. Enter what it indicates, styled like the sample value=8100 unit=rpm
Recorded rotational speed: value=5500 unit=rpm
